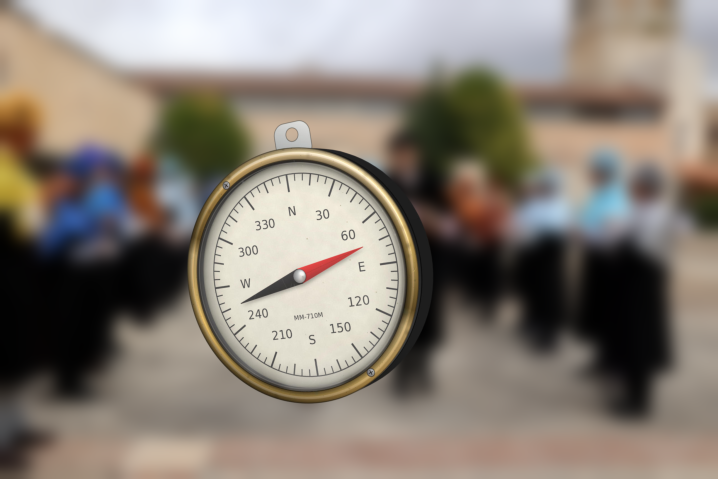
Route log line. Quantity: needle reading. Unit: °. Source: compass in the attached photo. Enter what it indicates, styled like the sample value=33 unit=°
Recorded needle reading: value=75 unit=°
